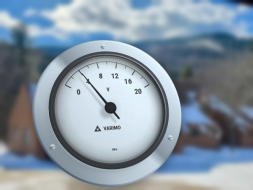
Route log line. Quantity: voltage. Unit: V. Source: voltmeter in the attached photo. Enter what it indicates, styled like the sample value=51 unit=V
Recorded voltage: value=4 unit=V
